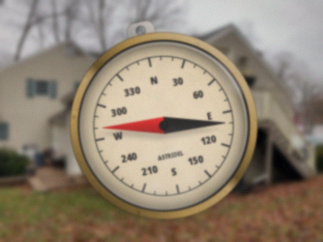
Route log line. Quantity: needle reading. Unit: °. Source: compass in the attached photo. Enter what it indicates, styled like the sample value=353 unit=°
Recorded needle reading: value=280 unit=°
